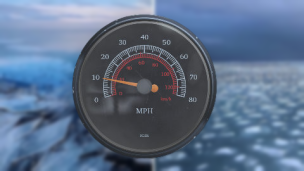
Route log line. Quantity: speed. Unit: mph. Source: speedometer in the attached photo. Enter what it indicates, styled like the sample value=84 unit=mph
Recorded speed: value=10 unit=mph
